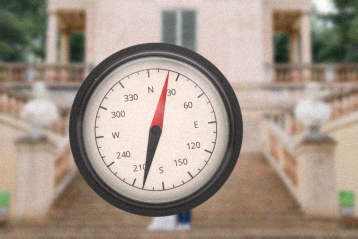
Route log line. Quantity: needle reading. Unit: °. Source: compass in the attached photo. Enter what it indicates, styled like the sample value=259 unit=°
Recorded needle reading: value=20 unit=°
